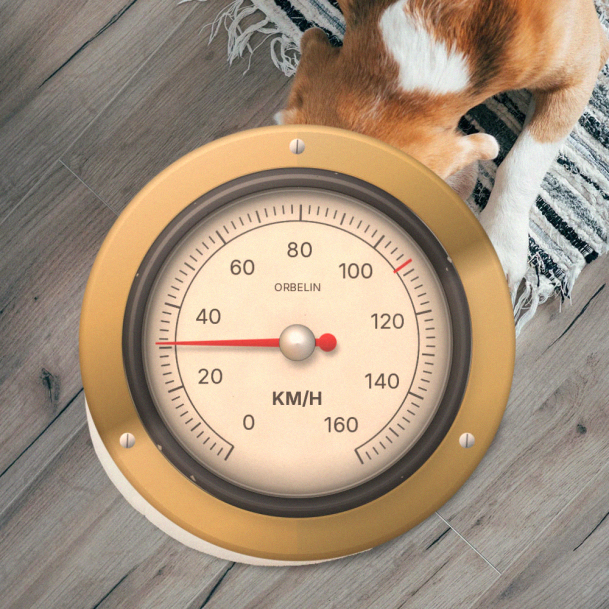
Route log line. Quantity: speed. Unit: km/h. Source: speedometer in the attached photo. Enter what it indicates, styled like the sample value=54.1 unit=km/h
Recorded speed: value=31 unit=km/h
